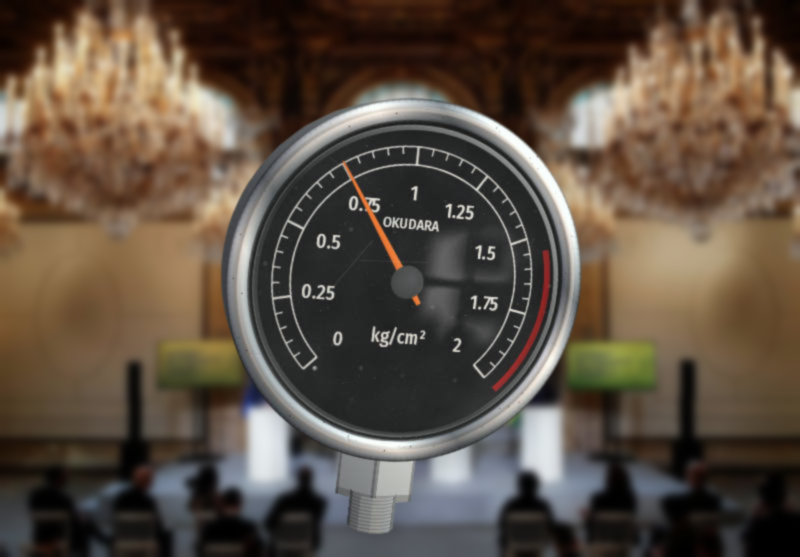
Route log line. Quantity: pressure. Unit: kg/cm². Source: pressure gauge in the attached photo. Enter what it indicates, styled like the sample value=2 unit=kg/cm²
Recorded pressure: value=0.75 unit=kg/cm²
